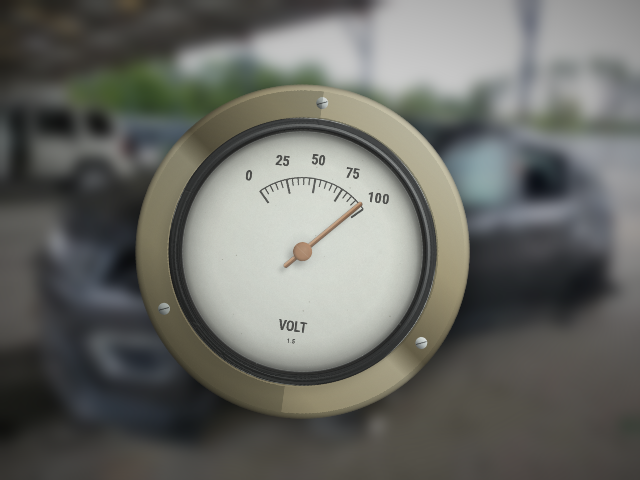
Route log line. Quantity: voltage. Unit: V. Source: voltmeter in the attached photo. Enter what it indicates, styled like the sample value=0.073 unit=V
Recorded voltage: value=95 unit=V
